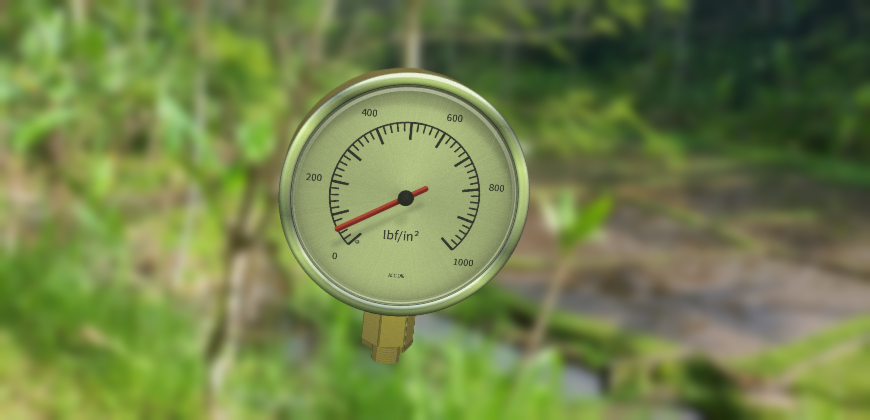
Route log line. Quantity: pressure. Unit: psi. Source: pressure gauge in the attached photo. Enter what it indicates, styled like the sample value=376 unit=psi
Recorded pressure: value=60 unit=psi
